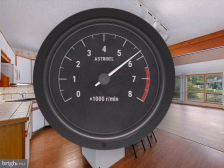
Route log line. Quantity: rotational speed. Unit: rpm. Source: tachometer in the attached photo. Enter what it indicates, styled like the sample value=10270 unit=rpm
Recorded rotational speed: value=5750 unit=rpm
